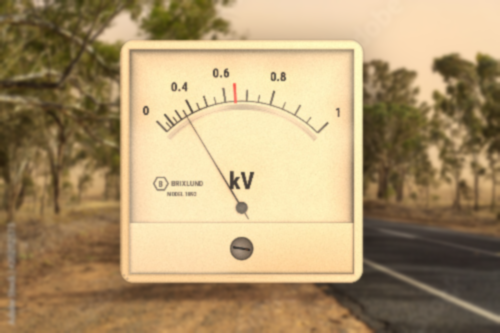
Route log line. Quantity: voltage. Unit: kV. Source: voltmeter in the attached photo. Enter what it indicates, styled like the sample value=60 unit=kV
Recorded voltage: value=0.35 unit=kV
